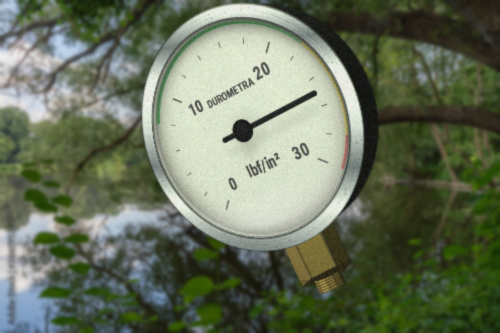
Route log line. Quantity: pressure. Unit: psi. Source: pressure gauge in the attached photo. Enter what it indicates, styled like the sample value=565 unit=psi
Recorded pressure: value=25 unit=psi
